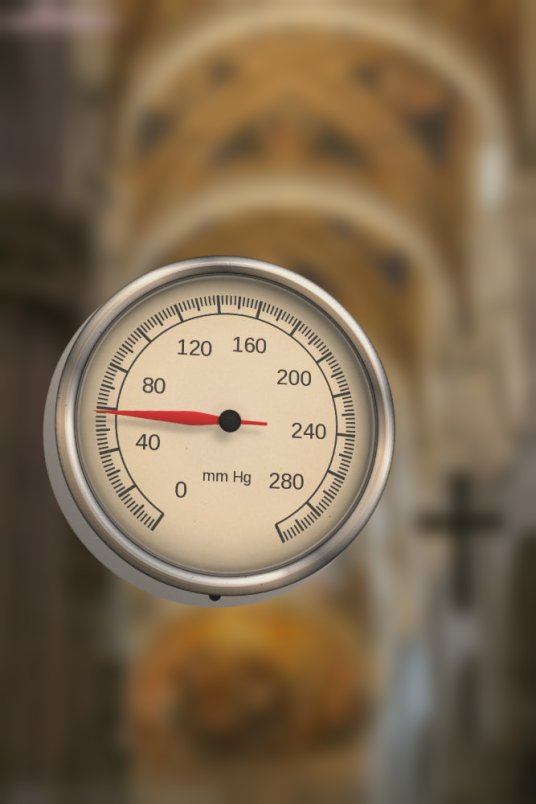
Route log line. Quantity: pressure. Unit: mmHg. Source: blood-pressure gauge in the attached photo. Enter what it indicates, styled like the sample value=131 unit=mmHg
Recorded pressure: value=58 unit=mmHg
